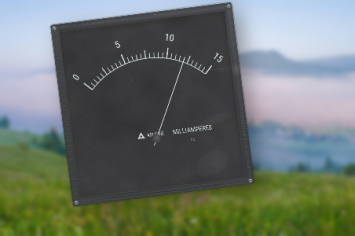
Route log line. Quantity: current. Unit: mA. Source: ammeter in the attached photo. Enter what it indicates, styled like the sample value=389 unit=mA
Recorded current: value=12 unit=mA
